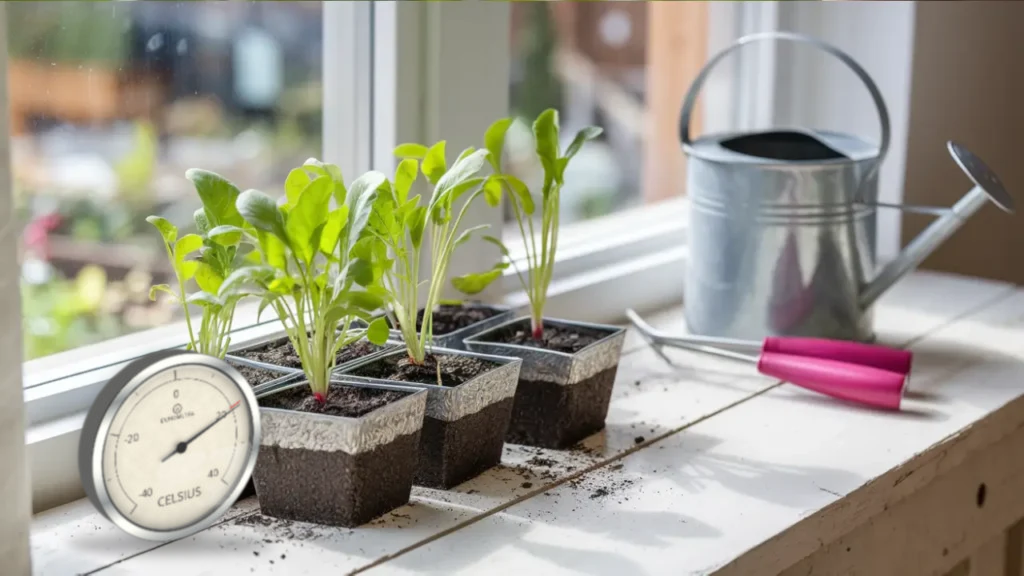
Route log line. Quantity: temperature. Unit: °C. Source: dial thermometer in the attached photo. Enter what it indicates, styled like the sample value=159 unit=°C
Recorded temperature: value=20 unit=°C
